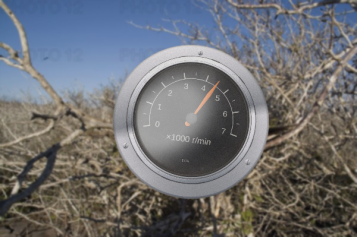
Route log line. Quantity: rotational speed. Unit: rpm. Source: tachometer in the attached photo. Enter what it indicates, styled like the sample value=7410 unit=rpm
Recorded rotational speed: value=4500 unit=rpm
